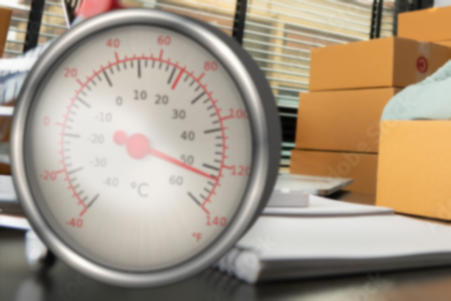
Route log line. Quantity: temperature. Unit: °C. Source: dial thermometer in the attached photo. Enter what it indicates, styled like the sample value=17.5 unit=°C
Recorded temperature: value=52 unit=°C
